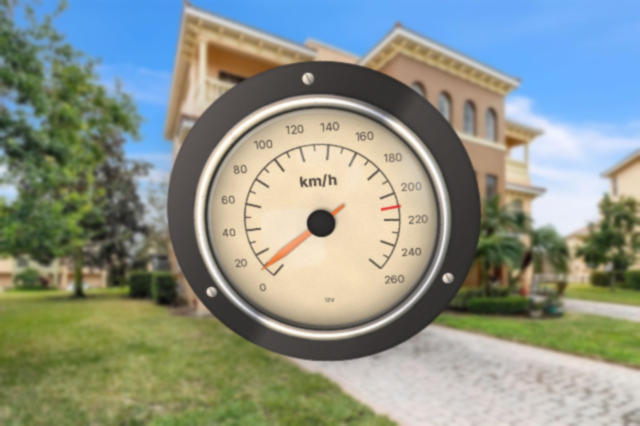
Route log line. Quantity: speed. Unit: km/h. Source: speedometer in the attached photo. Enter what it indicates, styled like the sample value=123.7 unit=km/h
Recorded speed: value=10 unit=km/h
